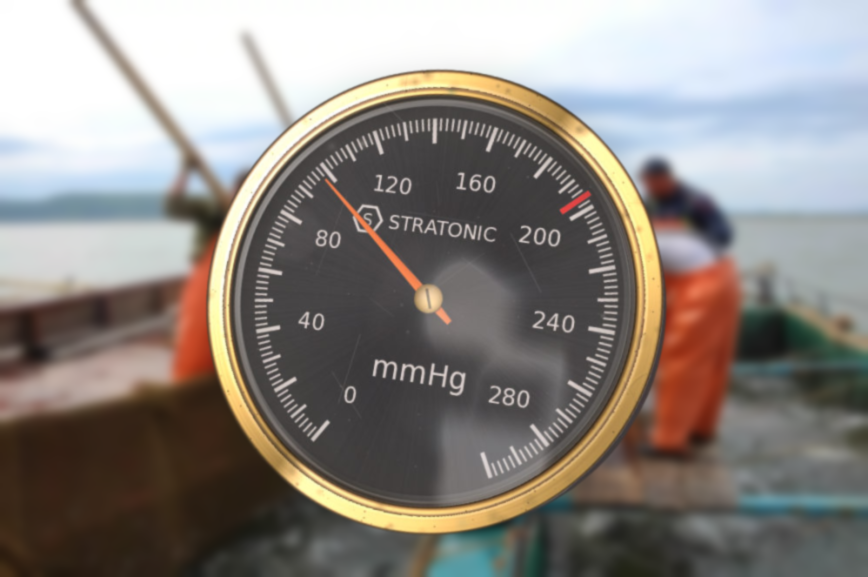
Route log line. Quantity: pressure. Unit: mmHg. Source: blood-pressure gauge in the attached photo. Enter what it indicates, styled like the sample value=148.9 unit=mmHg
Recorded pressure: value=98 unit=mmHg
